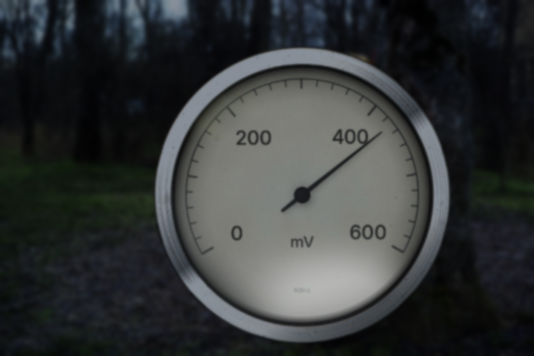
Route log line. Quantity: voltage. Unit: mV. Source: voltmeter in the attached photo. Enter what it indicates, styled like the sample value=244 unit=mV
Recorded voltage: value=430 unit=mV
